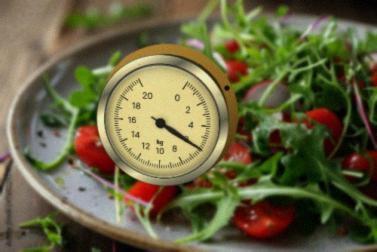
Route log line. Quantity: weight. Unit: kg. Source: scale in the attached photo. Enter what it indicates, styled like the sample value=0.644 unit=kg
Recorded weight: value=6 unit=kg
